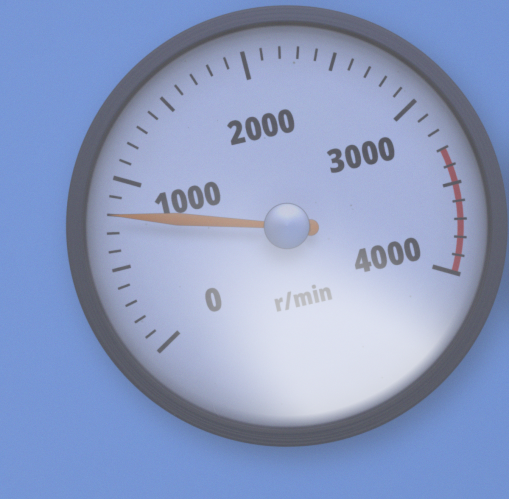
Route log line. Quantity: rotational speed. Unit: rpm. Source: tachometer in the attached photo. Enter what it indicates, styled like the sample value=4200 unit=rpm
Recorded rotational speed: value=800 unit=rpm
